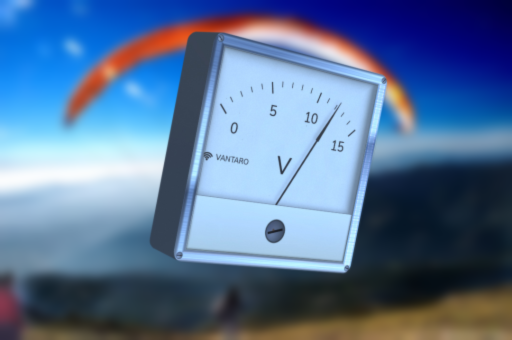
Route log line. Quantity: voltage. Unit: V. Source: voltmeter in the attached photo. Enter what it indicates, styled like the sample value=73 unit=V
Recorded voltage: value=12 unit=V
